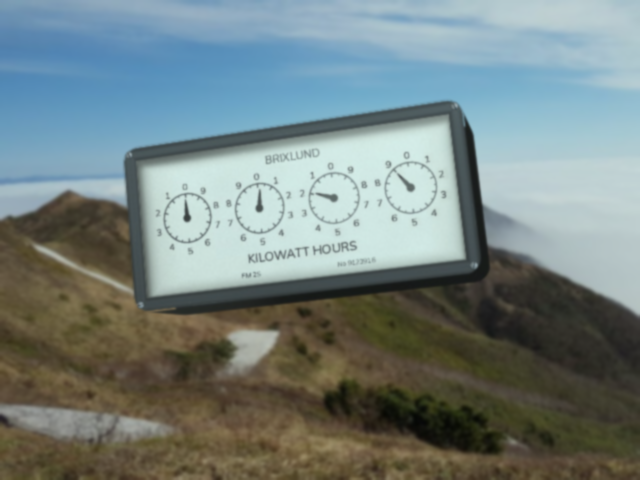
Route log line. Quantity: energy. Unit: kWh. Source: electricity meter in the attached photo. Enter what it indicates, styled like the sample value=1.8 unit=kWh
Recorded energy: value=19 unit=kWh
